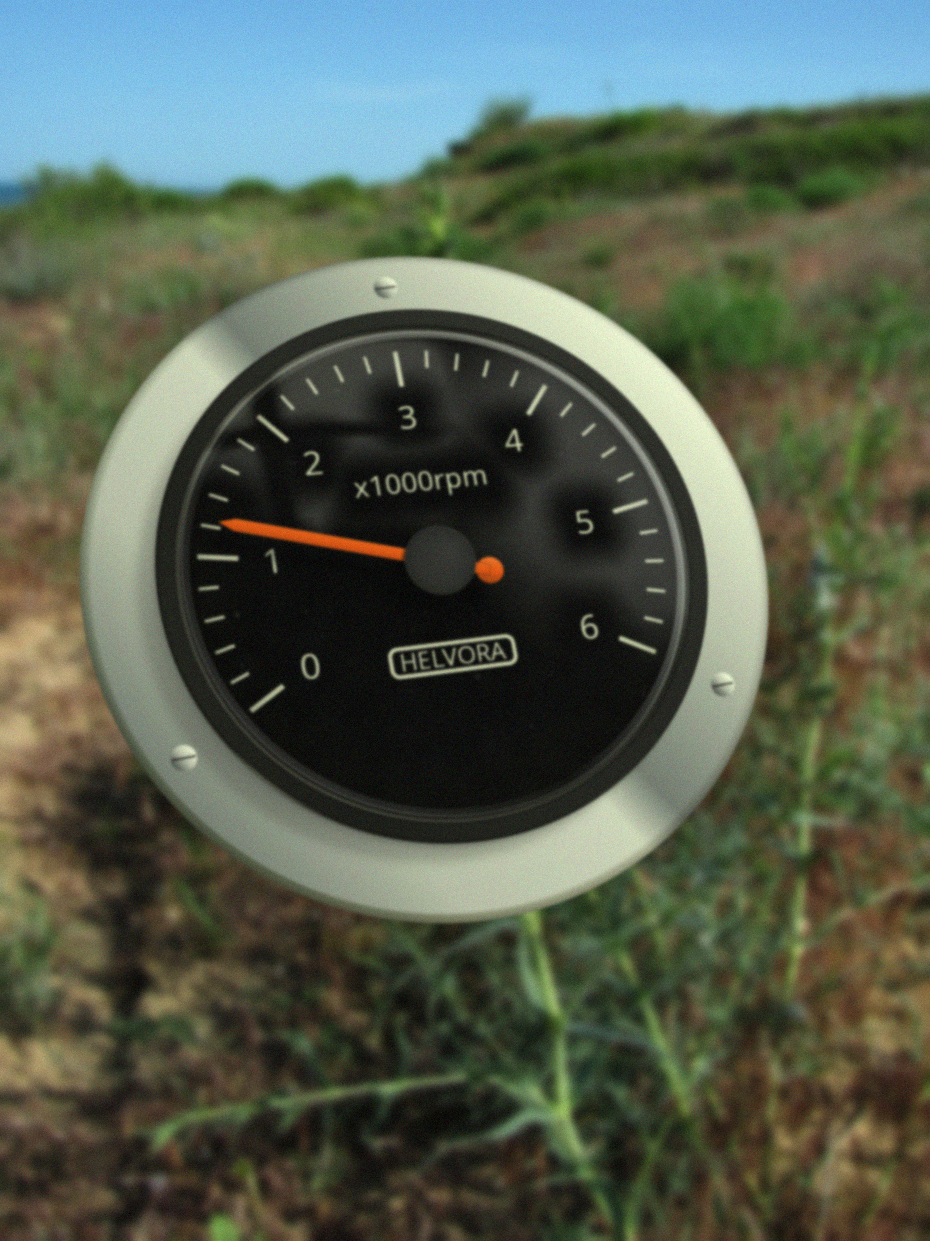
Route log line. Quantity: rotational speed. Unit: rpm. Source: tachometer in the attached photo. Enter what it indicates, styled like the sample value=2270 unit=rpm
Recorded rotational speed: value=1200 unit=rpm
